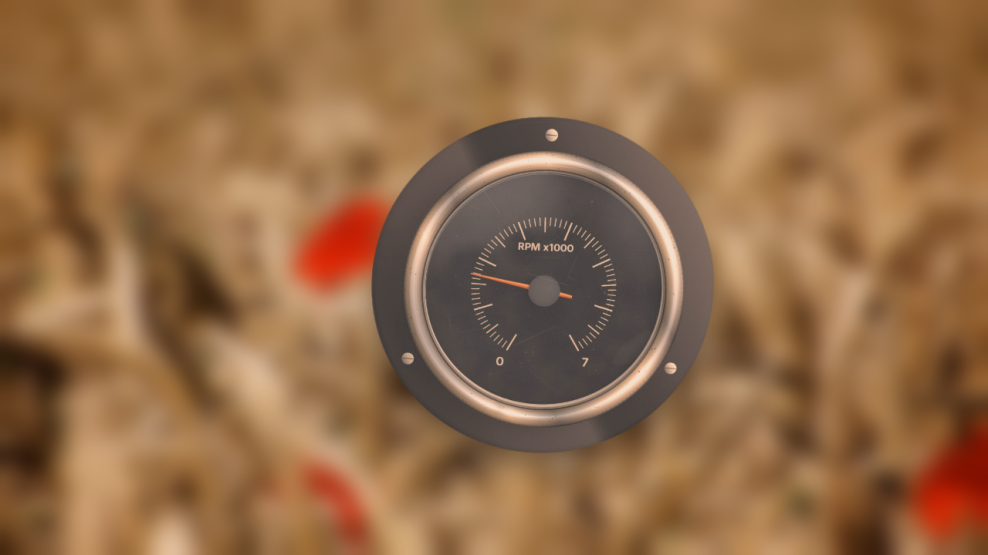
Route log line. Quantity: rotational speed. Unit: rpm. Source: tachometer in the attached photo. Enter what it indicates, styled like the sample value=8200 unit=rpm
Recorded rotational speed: value=1700 unit=rpm
